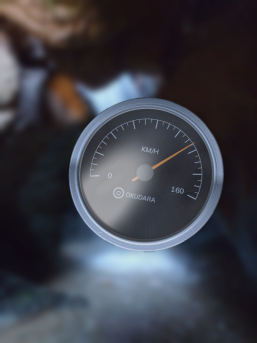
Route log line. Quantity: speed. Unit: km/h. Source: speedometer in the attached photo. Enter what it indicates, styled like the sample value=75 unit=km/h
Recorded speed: value=115 unit=km/h
